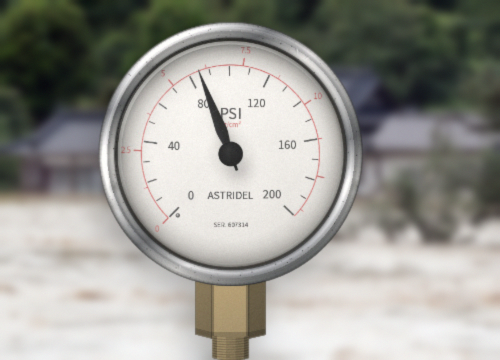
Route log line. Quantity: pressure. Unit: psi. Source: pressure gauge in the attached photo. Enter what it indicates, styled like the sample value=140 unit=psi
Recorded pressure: value=85 unit=psi
